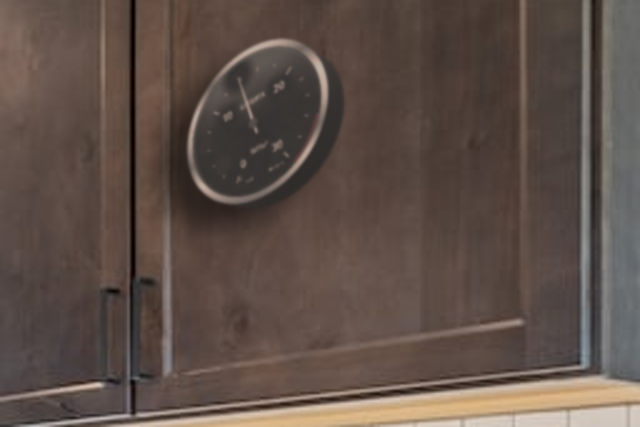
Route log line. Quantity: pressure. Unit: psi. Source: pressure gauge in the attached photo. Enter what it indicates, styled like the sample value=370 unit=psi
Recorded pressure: value=14 unit=psi
